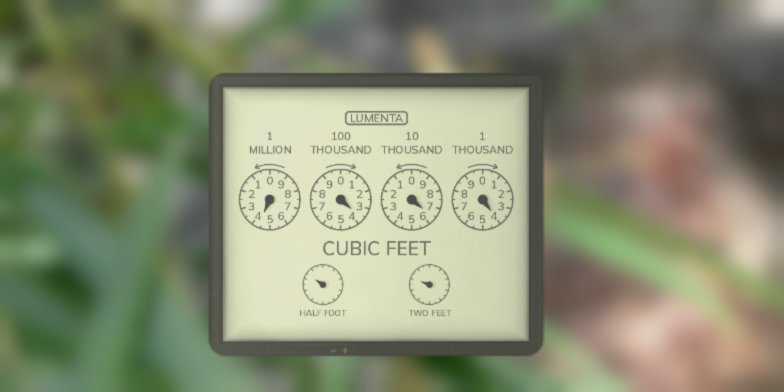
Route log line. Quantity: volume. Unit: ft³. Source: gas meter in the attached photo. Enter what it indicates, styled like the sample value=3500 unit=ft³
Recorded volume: value=436400 unit=ft³
